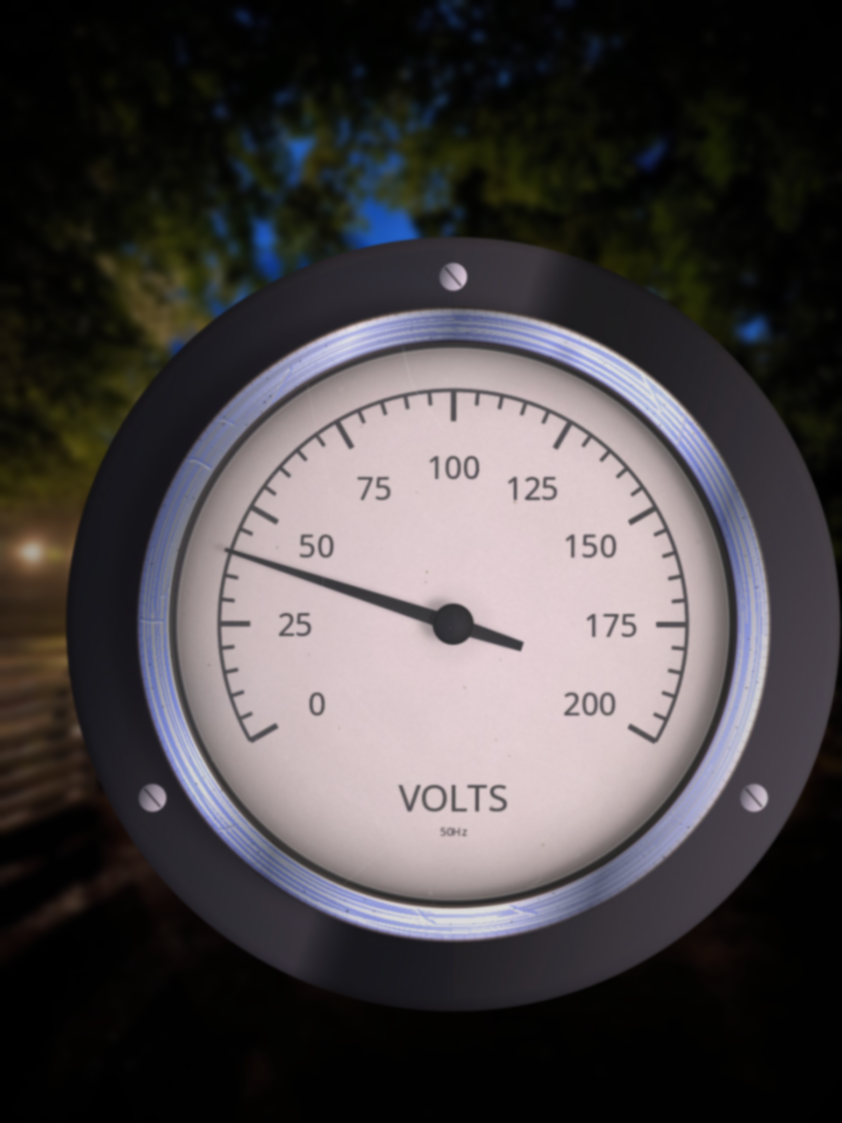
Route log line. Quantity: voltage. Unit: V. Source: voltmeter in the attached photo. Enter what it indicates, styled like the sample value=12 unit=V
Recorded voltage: value=40 unit=V
